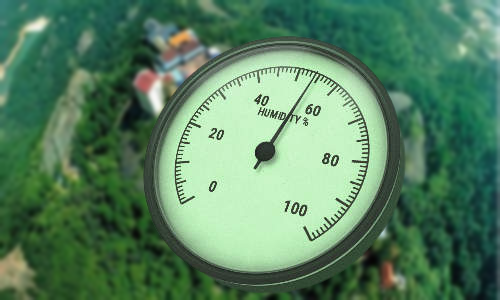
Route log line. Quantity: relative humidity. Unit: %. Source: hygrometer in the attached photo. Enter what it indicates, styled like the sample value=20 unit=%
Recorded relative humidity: value=55 unit=%
